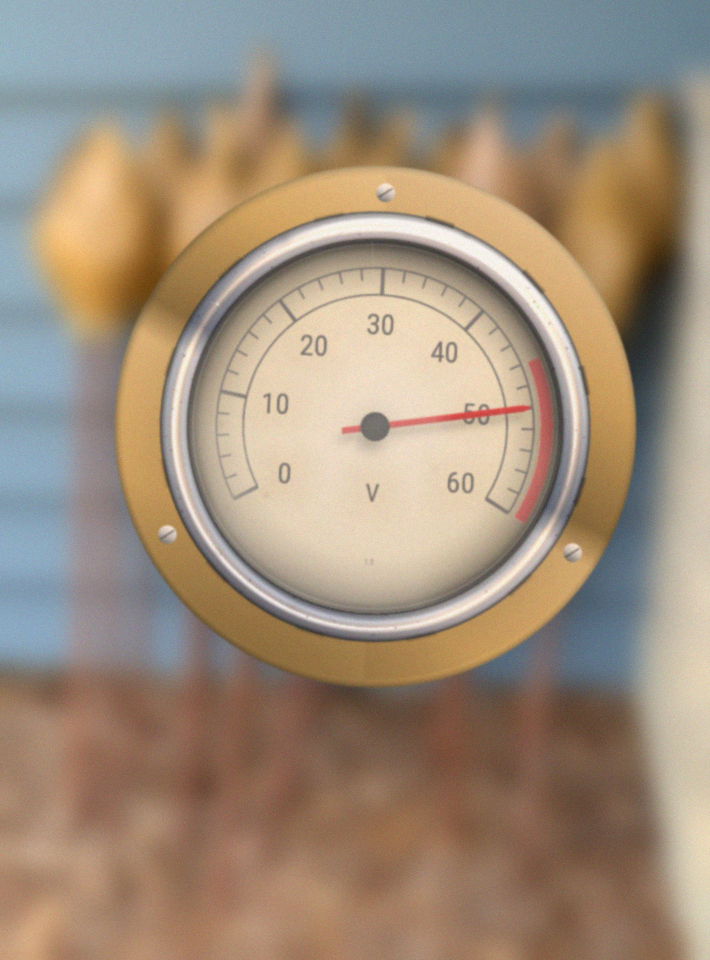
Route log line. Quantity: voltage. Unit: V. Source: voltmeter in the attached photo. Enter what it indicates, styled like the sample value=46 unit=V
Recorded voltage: value=50 unit=V
